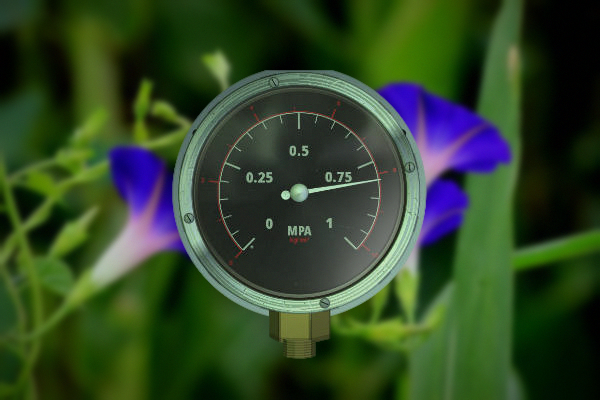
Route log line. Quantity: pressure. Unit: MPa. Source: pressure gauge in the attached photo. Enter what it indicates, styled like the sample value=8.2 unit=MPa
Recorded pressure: value=0.8 unit=MPa
